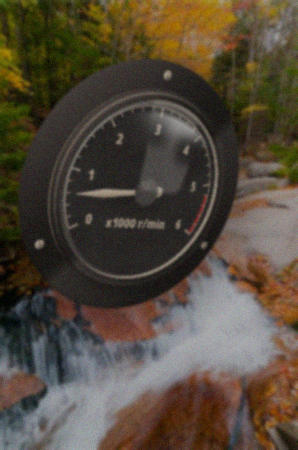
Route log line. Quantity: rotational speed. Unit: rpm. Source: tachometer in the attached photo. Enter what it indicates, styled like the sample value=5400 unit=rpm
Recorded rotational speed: value=600 unit=rpm
